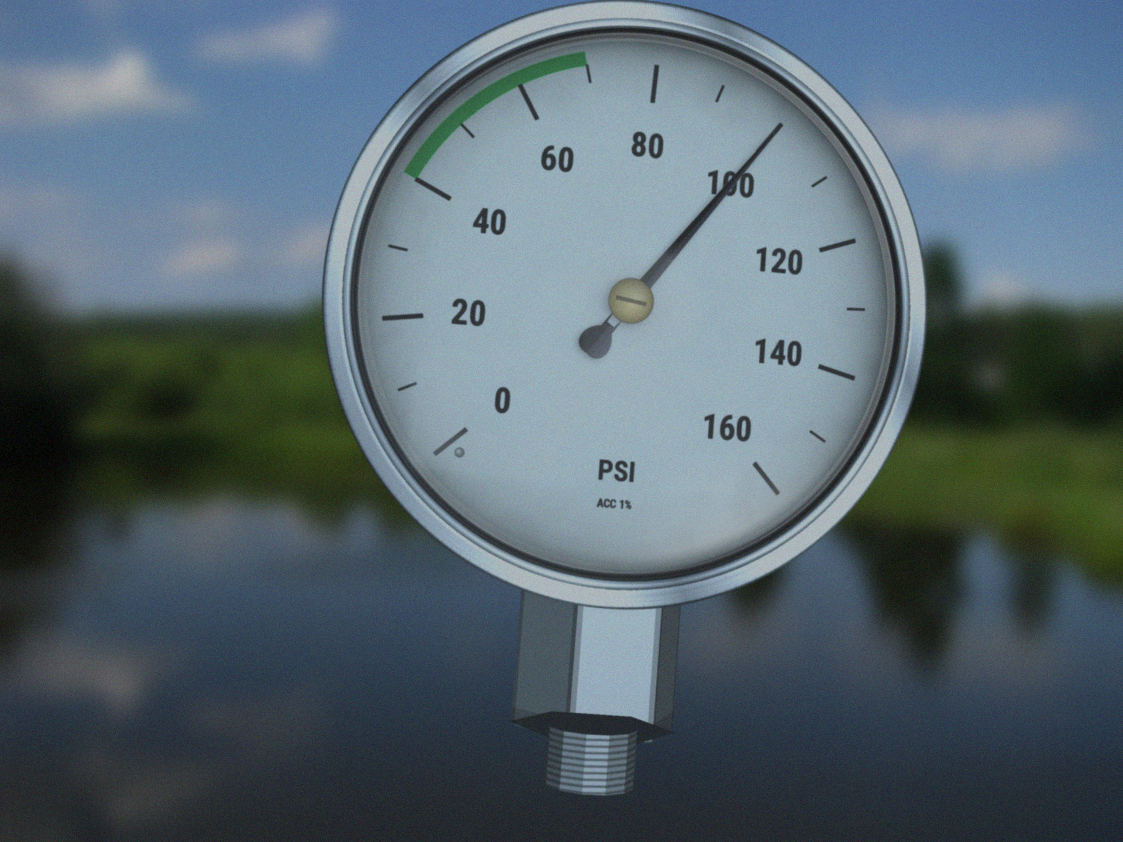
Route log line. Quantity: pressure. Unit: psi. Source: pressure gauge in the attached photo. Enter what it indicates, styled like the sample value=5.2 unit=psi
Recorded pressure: value=100 unit=psi
